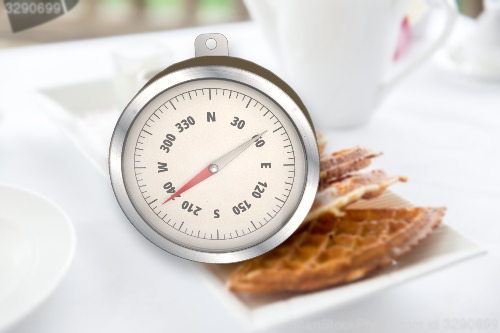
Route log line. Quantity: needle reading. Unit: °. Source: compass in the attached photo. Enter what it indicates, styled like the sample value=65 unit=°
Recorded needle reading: value=235 unit=°
